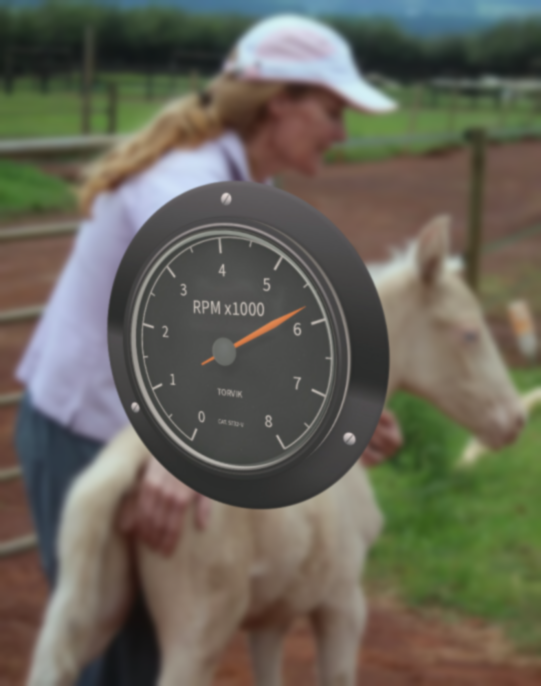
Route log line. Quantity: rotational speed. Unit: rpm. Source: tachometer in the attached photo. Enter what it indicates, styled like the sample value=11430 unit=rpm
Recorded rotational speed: value=5750 unit=rpm
